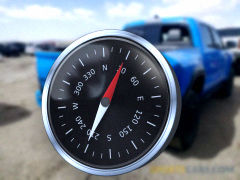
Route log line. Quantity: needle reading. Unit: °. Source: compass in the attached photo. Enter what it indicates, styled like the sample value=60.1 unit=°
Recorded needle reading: value=30 unit=°
